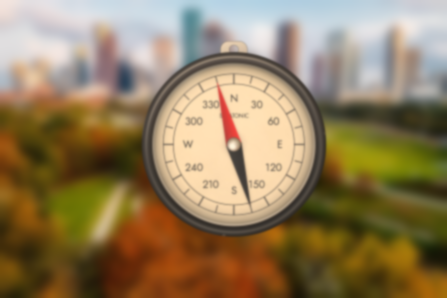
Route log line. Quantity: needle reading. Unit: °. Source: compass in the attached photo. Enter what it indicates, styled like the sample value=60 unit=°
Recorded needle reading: value=345 unit=°
